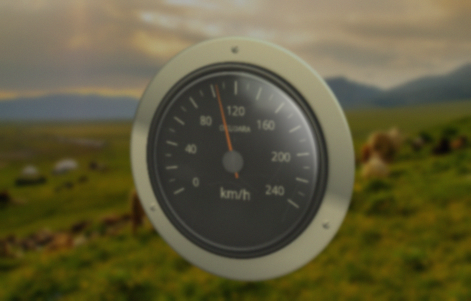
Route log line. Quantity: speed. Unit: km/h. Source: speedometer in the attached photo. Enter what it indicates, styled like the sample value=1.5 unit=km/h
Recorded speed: value=105 unit=km/h
